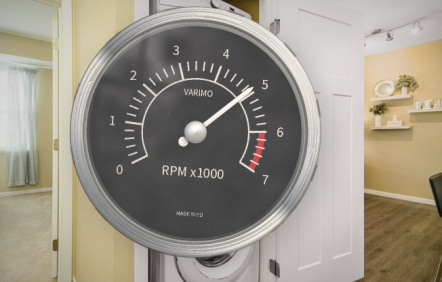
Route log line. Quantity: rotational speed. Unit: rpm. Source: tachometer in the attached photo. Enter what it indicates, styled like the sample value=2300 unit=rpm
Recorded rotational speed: value=4900 unit=rpm
